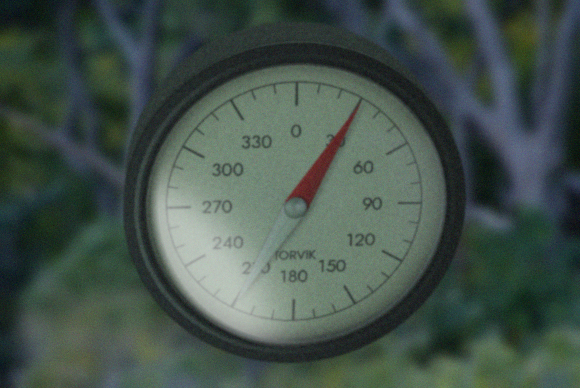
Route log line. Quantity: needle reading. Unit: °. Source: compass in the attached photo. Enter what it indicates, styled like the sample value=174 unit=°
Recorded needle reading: value=30 unit=°
